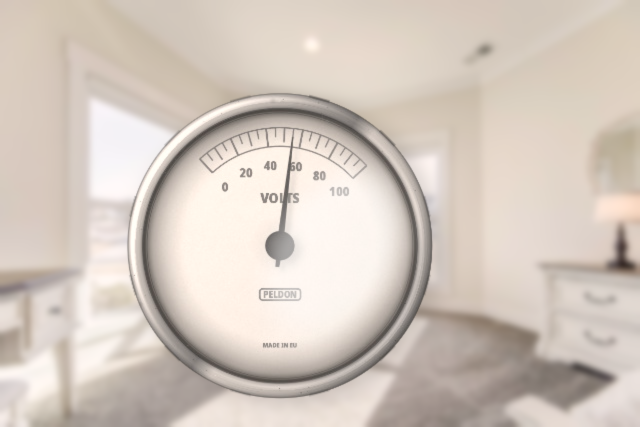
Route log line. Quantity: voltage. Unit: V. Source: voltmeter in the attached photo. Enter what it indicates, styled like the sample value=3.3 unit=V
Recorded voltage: value=55 unit=V
